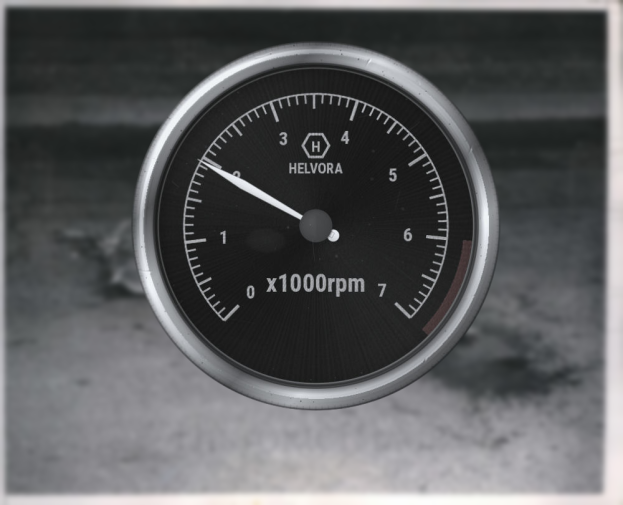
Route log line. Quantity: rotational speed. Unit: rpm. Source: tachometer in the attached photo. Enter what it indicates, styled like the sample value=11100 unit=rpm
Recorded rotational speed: value=1950 unit=rpm
